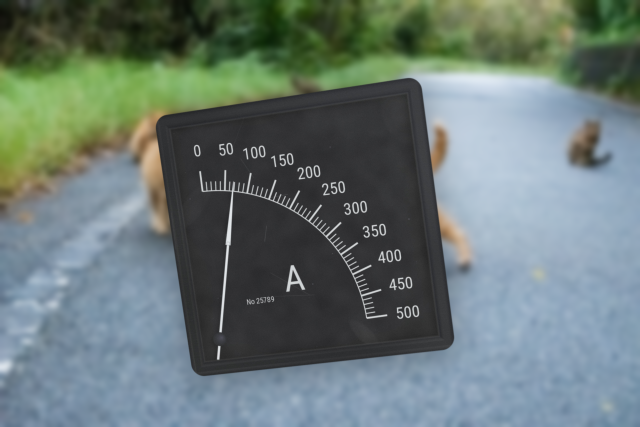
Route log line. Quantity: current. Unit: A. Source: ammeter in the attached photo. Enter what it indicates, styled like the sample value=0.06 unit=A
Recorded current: value=70 unit=A
